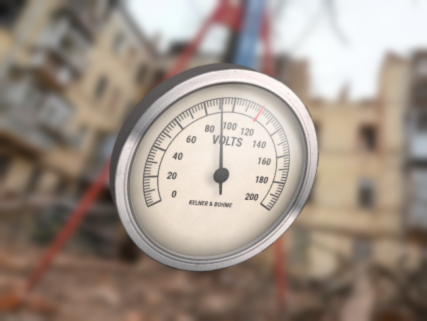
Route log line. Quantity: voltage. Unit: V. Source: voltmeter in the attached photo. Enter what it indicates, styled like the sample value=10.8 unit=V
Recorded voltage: value=90 unit=V
